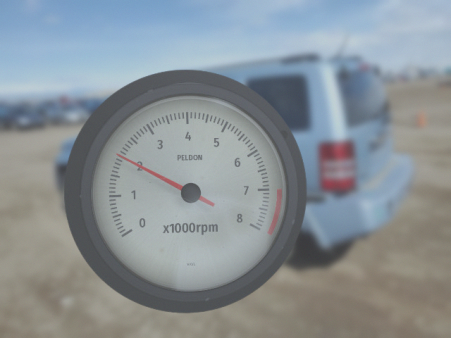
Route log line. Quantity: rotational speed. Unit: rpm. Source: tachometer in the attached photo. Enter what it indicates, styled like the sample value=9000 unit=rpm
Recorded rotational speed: value=2000 unit=rpm
